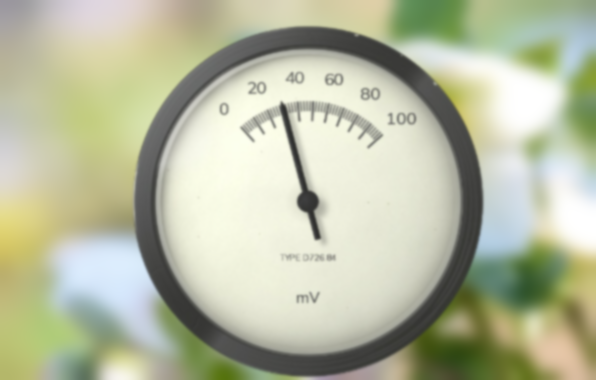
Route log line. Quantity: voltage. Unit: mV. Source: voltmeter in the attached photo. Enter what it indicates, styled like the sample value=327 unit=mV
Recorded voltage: value=30 unit=mV
